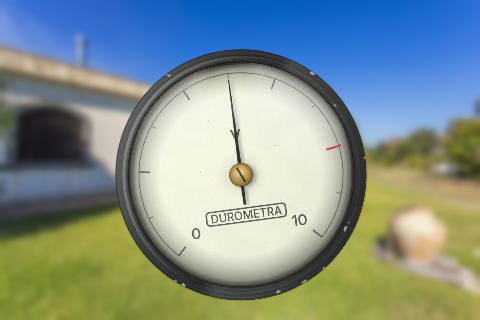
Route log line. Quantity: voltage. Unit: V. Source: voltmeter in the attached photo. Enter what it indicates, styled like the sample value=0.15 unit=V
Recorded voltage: value=5 unit=V
